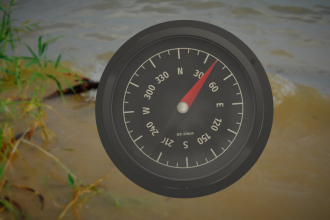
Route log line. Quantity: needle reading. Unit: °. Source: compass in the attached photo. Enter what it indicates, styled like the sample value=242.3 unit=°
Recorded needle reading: value=40 unit=°
